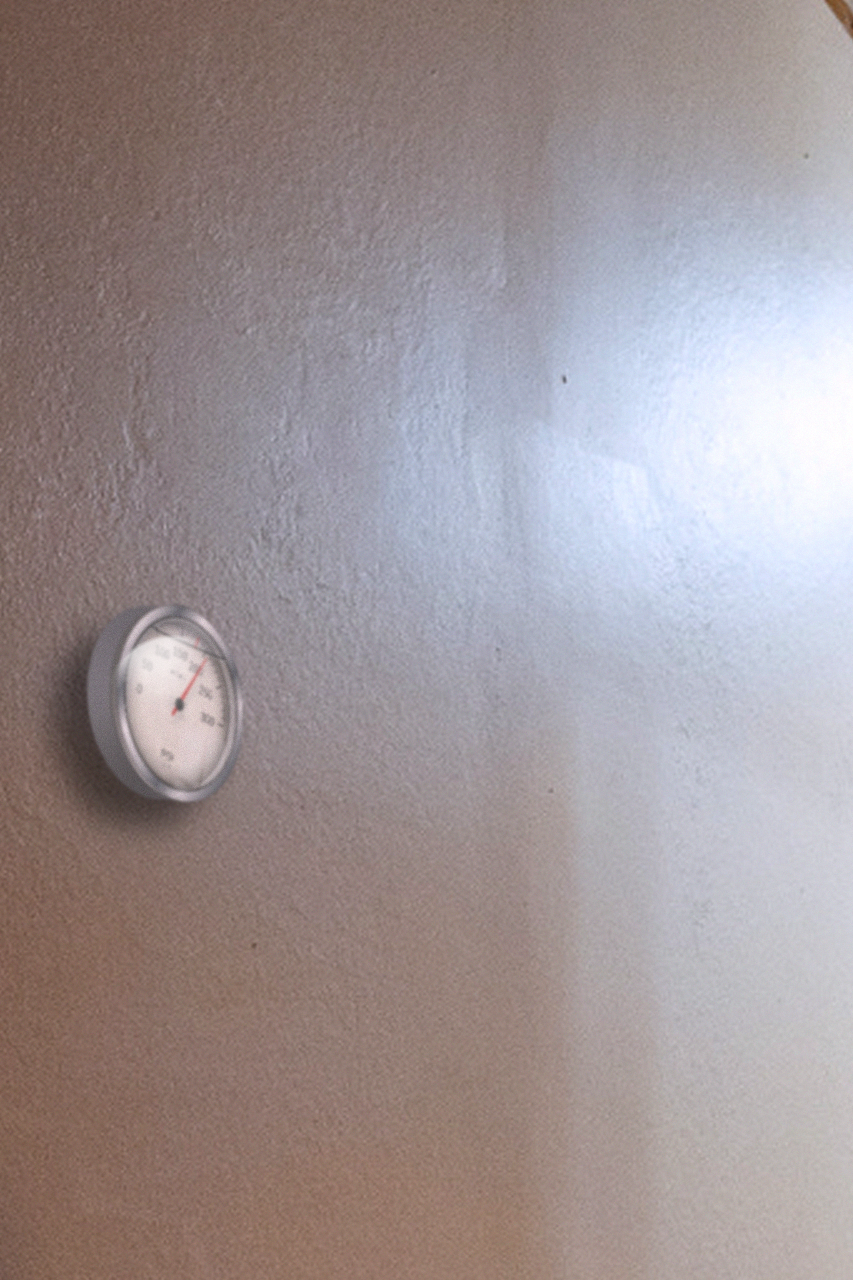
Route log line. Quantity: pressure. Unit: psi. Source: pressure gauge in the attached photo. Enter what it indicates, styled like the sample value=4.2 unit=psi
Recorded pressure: value=200 unit=psi
